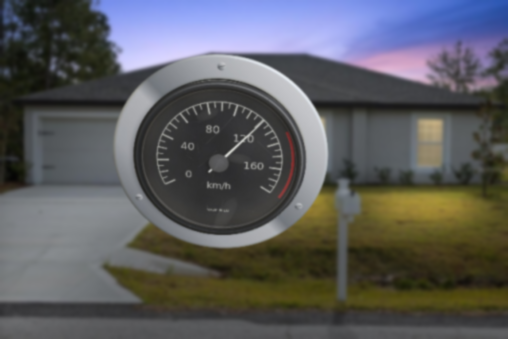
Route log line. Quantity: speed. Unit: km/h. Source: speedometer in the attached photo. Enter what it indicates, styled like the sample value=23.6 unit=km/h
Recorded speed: value=120 unit=km/h
